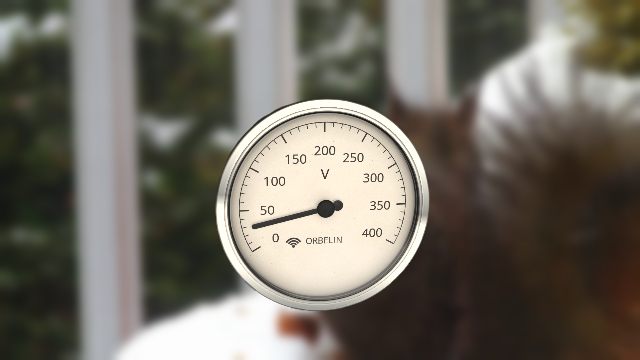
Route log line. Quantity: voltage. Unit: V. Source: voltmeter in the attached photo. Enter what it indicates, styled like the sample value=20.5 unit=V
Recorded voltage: value=30 unit=V
